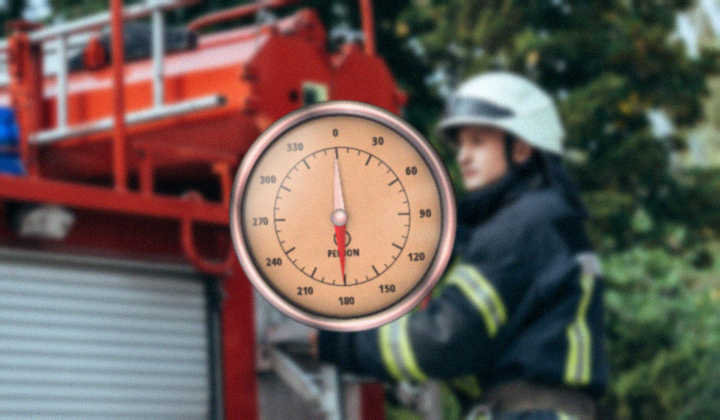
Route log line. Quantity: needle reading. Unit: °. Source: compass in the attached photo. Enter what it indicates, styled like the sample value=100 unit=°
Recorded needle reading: value=180 unit=°
